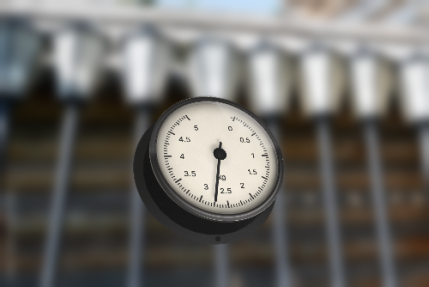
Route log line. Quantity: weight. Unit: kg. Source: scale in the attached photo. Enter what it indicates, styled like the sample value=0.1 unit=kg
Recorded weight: value=2.75 unit=kg
